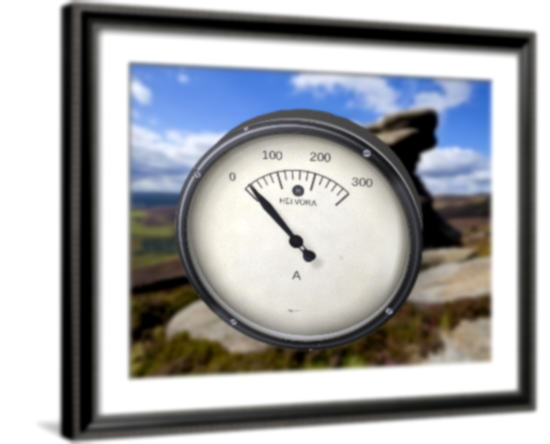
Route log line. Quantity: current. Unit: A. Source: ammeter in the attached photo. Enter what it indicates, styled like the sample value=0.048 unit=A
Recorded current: value=20 unit=A
